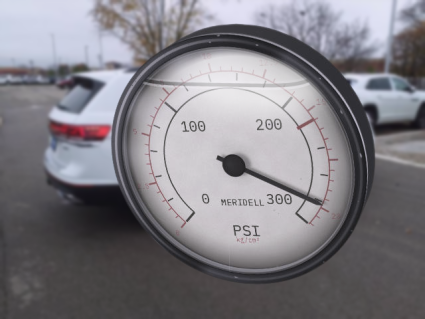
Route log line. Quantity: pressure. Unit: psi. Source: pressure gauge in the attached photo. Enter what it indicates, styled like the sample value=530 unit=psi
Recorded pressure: value=280 unit=psi
